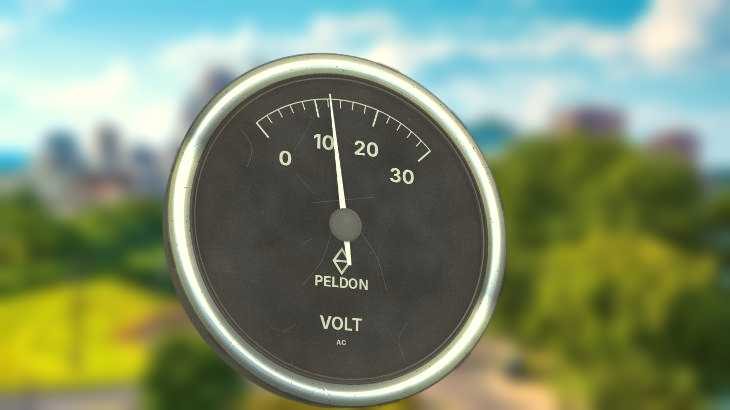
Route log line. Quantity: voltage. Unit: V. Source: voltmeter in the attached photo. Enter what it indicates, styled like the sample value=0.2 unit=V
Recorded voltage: value=12 unit=V
